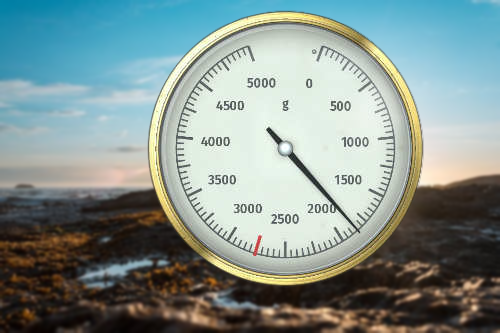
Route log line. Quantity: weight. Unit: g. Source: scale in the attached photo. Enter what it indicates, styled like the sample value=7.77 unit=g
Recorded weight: value=1850 unit=g
